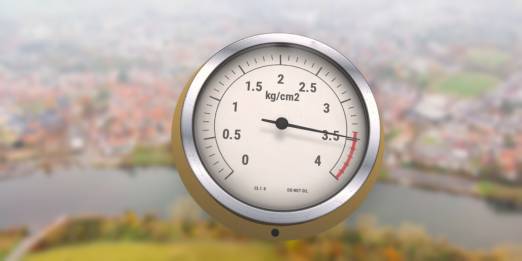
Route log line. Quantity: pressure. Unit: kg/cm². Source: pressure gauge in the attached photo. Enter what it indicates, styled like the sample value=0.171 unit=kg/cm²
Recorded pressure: value=3.5 unit=kg/cm²
